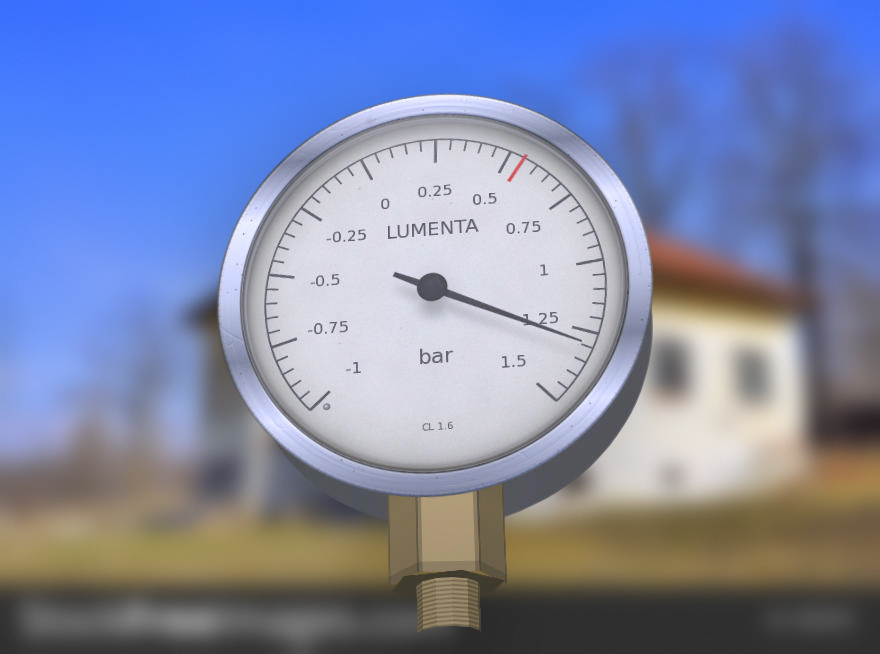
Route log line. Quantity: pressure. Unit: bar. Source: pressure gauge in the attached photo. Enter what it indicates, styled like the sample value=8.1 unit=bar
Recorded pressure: value=1.3 unit=bar
